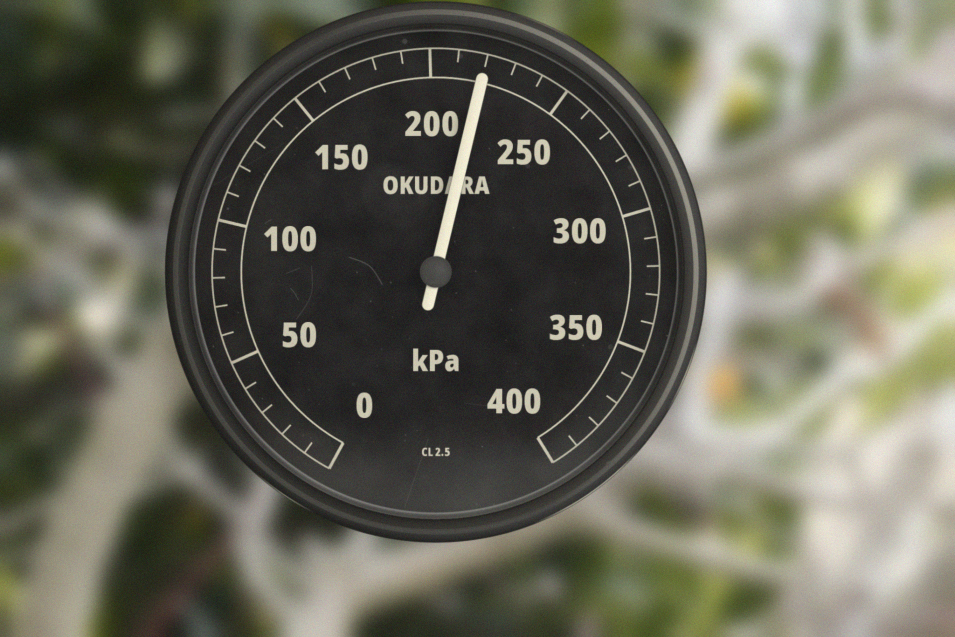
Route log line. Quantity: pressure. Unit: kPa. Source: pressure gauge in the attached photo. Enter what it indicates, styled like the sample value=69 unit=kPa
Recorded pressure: value=220 unit=kPa
